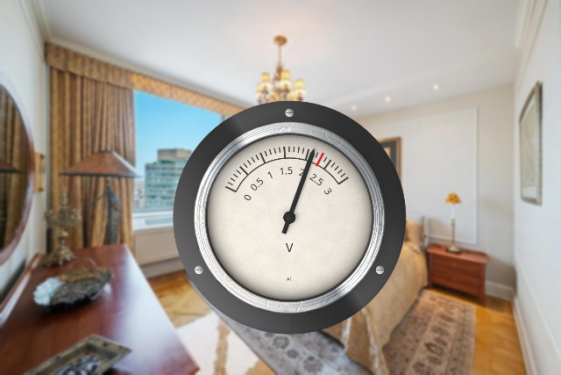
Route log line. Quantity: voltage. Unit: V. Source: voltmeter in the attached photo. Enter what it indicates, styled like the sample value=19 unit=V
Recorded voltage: value=2.1 unit=V
